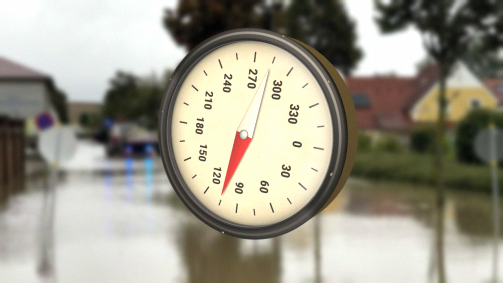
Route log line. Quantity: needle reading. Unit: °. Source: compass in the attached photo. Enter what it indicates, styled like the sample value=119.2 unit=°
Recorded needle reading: value=105 unit=°
